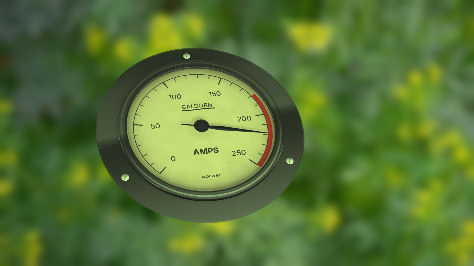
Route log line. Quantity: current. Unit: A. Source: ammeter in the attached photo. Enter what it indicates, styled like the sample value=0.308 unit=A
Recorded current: value=220 unit=A
